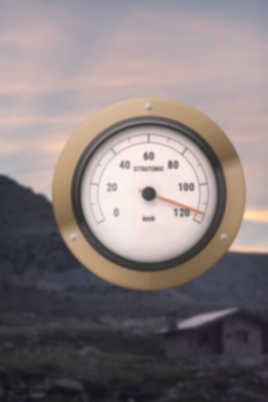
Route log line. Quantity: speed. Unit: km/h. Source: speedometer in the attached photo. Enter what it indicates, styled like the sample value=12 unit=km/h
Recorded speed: value=115 unit=km/h
